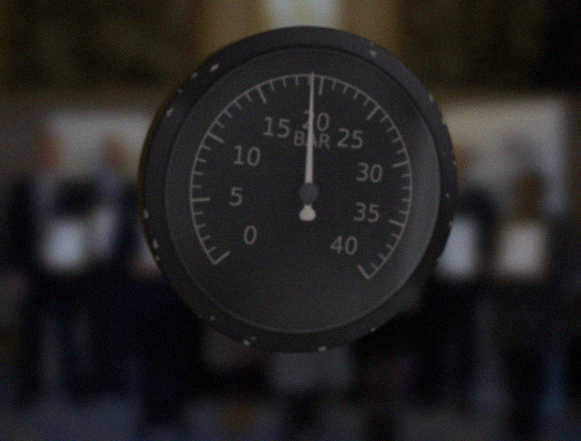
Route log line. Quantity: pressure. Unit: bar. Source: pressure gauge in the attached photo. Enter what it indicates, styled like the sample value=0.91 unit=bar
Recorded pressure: value=19 unit=bar
